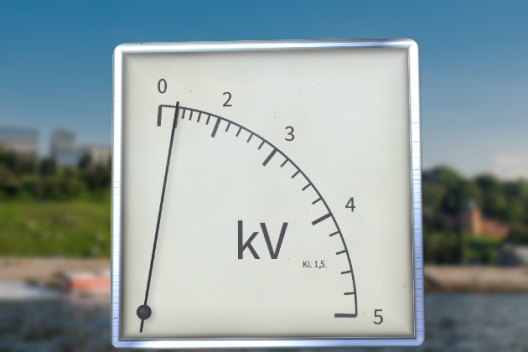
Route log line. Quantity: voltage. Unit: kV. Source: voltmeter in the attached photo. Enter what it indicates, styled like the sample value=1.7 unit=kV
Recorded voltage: value=1 unit=kV
